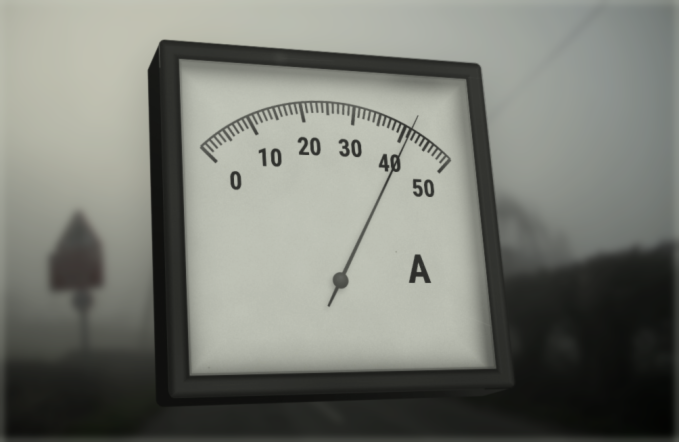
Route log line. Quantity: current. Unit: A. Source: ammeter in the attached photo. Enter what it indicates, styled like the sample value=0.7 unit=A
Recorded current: value=41 unit=A
